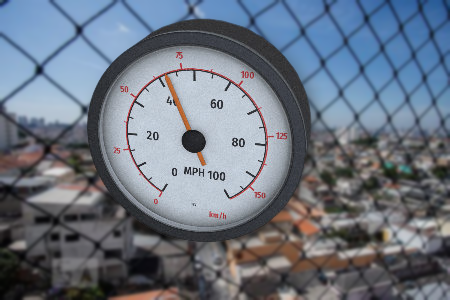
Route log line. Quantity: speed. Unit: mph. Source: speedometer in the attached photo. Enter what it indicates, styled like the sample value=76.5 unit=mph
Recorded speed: value=42.5 unit=mph
